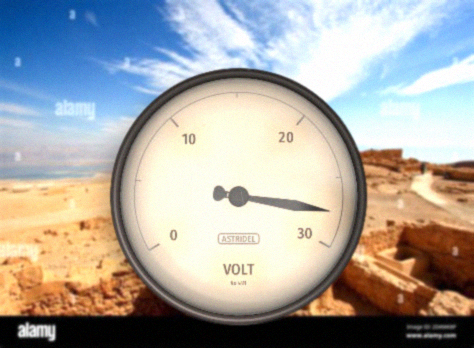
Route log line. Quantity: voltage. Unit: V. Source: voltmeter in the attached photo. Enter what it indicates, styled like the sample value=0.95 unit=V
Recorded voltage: value=27.5 unit=V
